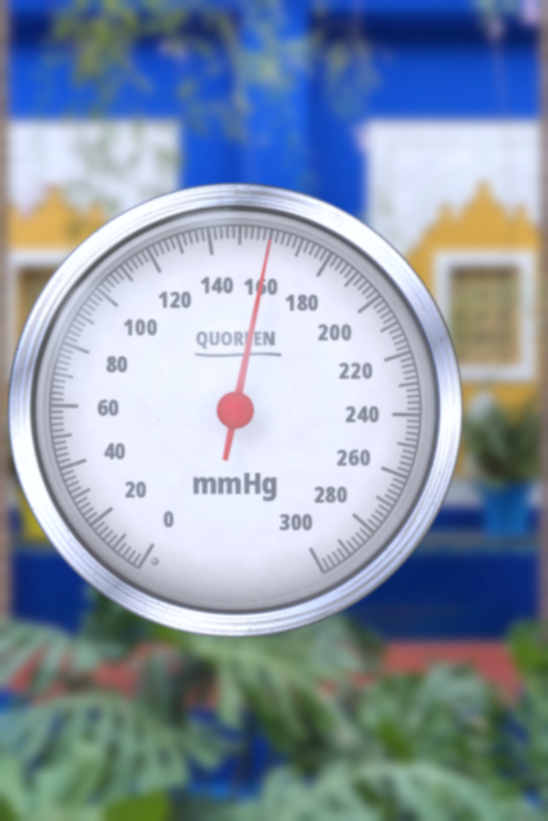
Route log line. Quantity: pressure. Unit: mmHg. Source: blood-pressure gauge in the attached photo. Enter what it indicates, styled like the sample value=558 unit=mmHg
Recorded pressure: value=160 unit=mmHg
